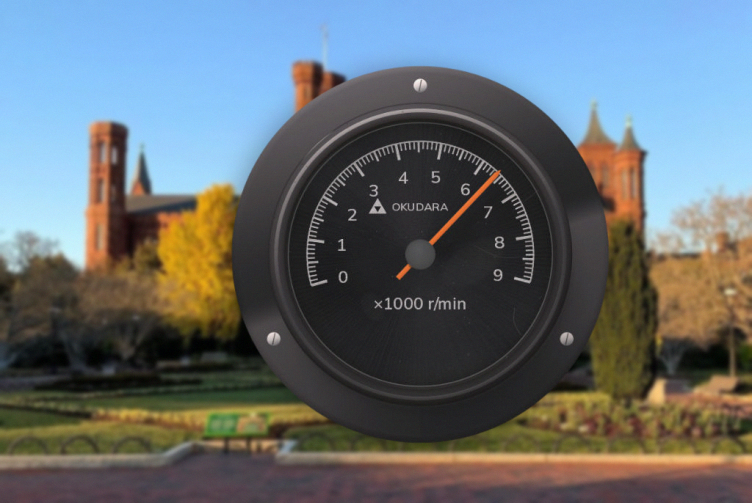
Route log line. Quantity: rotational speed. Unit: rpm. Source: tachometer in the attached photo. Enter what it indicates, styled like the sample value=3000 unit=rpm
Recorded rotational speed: value=6400 unit=rpm
